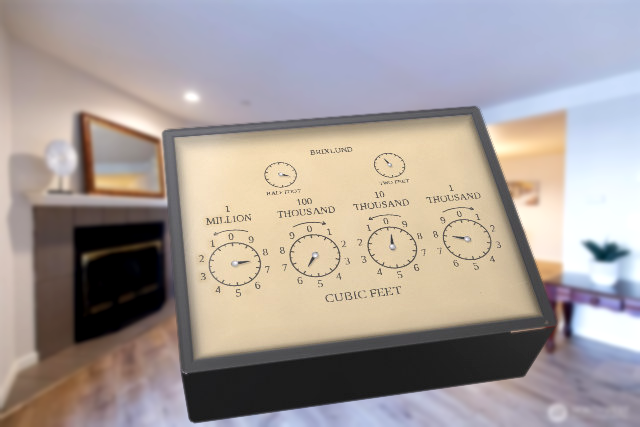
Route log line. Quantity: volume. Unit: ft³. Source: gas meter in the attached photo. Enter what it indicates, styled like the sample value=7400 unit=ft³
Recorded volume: value=759800 unit=ft³
